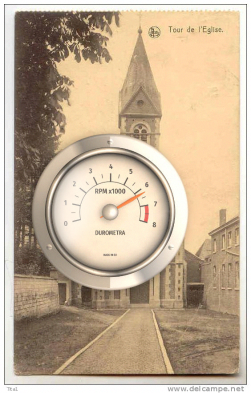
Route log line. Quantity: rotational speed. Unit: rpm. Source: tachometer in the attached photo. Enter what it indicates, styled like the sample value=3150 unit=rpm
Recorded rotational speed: value=6250 unit=rpm
